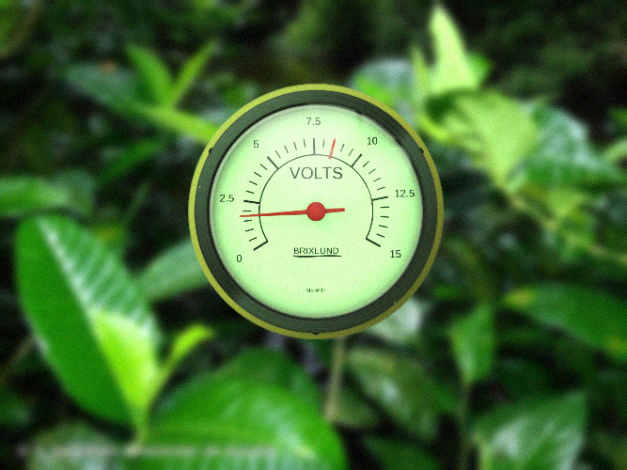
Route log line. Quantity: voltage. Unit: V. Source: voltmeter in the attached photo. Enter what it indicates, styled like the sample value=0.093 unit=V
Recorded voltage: value=1.75 unit=V
